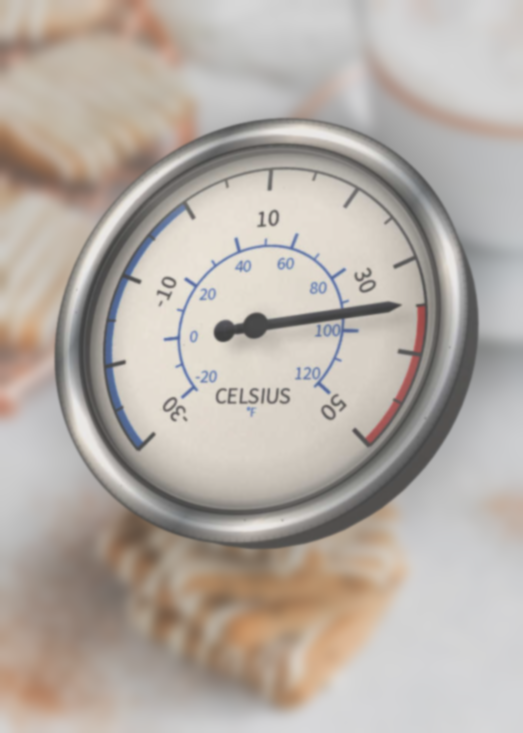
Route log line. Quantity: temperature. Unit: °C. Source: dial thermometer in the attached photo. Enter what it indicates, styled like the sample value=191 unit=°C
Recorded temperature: value=35 unit=°C
